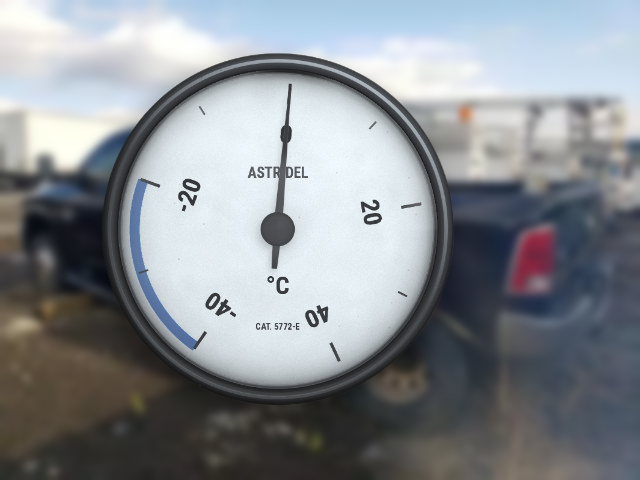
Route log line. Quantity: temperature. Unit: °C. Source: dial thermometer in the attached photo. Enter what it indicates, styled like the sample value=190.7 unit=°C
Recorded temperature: value=0 unit=°C
